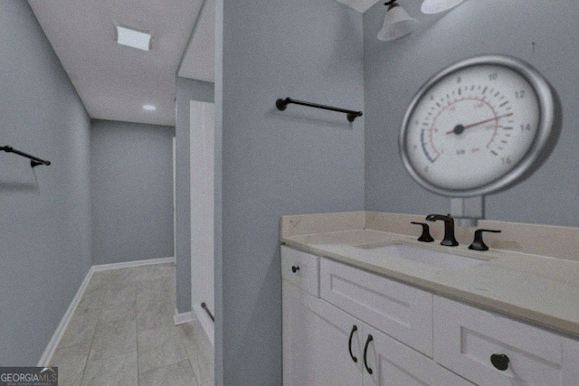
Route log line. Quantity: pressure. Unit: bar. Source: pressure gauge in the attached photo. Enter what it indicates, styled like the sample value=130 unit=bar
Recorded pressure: value=13 unit=bar
